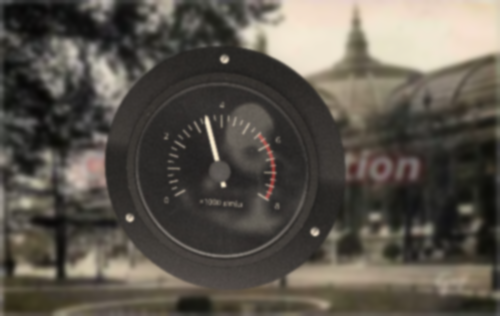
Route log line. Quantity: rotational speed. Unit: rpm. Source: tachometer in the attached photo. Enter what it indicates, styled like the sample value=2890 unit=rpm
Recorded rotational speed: value=3500 unit=rpm
